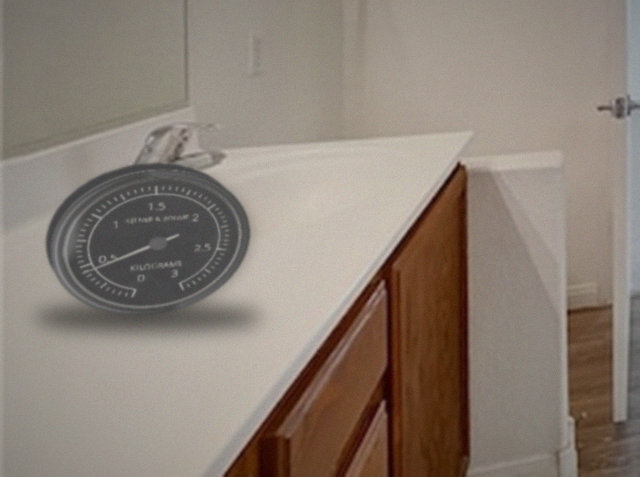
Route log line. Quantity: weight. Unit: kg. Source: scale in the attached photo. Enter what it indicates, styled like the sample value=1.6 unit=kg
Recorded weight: value=0.45 unit=kg
